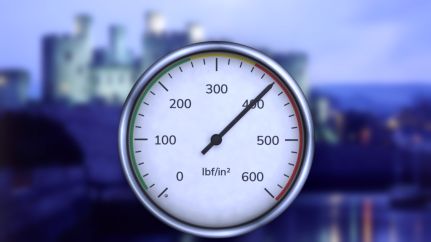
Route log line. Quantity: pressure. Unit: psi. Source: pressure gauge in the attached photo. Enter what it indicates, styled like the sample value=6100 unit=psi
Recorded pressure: value=400 unit=psi
